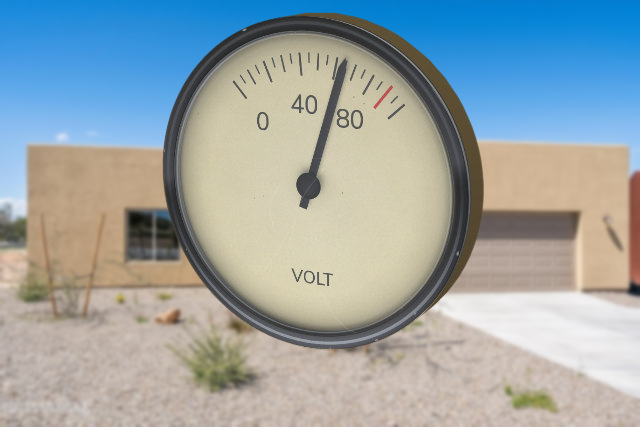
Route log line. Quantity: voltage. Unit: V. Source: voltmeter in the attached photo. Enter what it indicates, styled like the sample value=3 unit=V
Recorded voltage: value=65 unit=V
